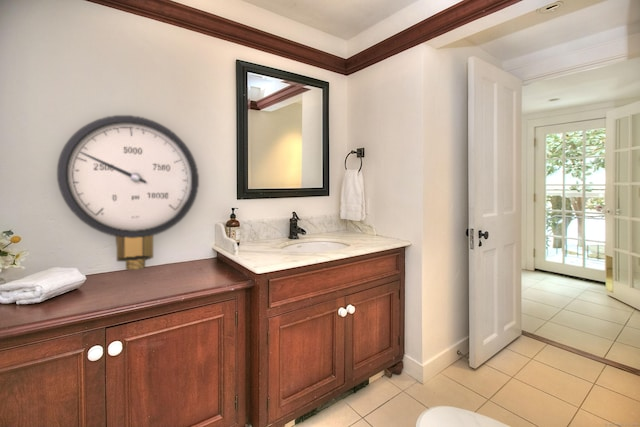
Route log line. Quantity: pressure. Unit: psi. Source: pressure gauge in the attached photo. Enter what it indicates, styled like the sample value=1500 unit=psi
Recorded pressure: value=2750 unit=psi
